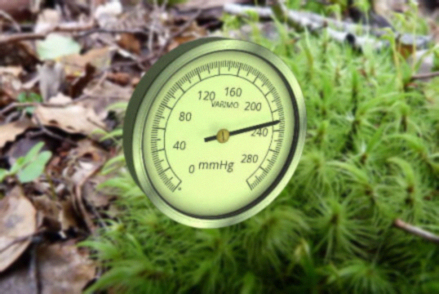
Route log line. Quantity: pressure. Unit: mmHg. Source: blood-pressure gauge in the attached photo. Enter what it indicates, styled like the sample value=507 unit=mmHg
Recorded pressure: value=230 unit=mmHg
